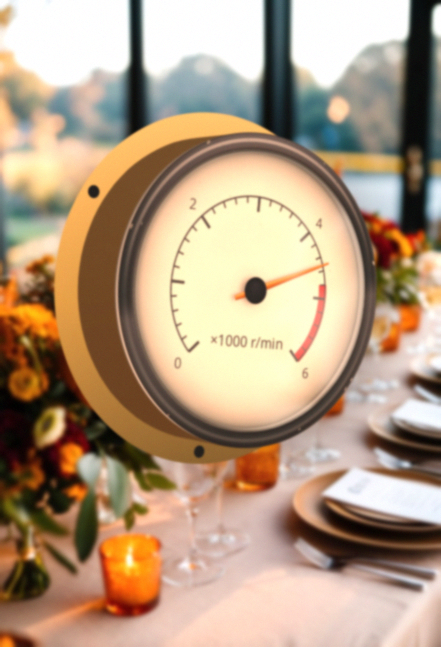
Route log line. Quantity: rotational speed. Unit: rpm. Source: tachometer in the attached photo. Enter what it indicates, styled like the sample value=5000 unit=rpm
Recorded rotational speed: value=4500 unit=rpm
